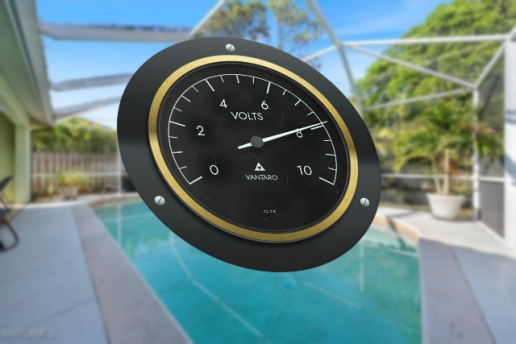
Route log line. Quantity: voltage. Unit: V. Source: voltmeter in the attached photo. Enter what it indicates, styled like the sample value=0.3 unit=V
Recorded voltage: value=8 unit=V
